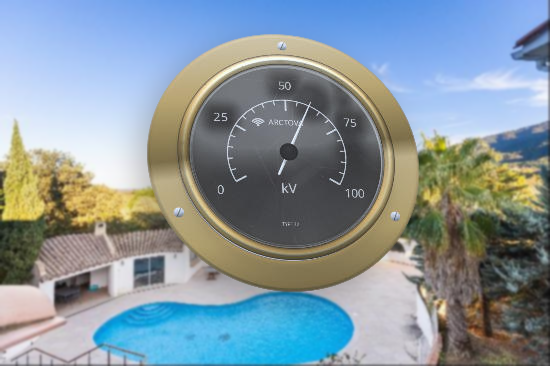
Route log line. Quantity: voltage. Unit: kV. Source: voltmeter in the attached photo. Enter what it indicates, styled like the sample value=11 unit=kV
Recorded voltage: value=60 unit=kV
